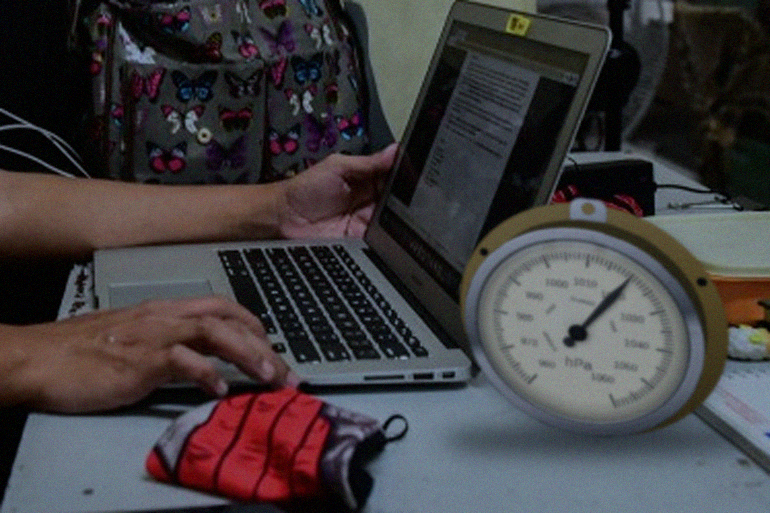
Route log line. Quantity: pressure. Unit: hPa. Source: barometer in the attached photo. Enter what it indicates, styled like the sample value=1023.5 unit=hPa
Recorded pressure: value=1020 unit=hPa
